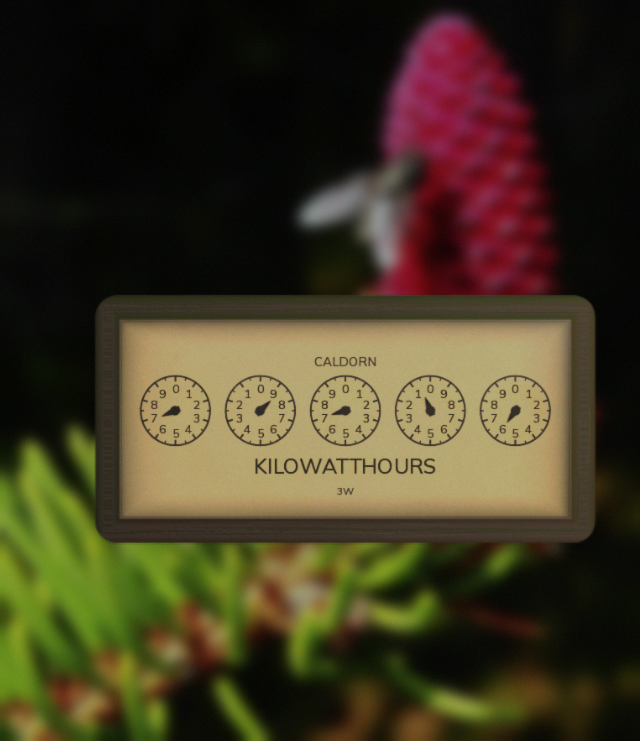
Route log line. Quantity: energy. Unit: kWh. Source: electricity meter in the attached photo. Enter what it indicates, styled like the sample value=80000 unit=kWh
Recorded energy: value=68706 unit=kWh
